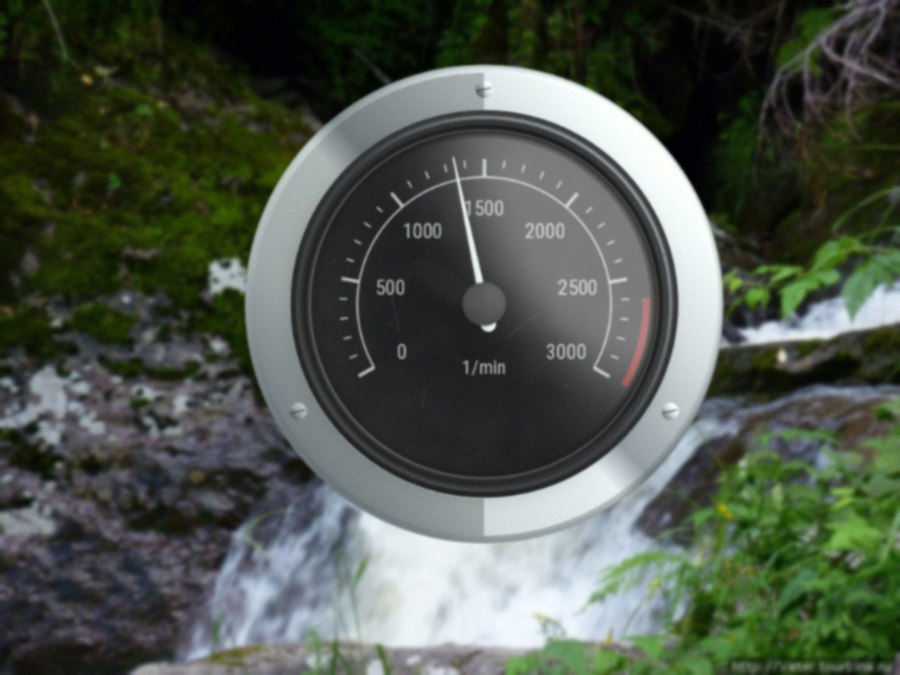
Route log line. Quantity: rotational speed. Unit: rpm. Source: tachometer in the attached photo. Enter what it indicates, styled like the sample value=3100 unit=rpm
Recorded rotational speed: value=1350 unit=rpm
